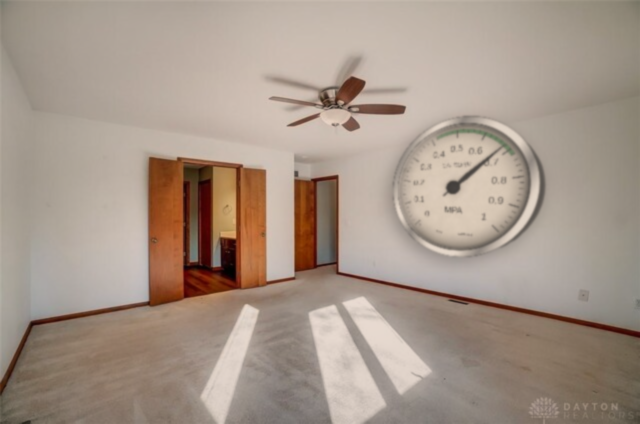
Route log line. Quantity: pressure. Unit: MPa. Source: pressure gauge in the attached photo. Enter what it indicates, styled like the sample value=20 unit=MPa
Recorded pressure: value=0.68 unit=MPa
